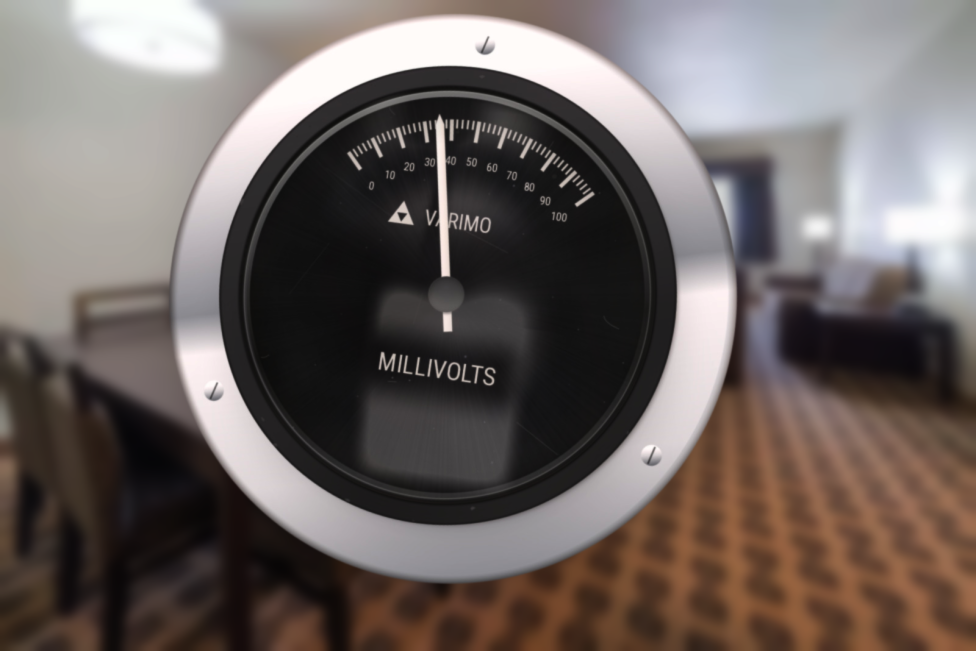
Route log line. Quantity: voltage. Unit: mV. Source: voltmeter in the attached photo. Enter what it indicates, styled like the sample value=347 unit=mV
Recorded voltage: value=36 unit=mV
